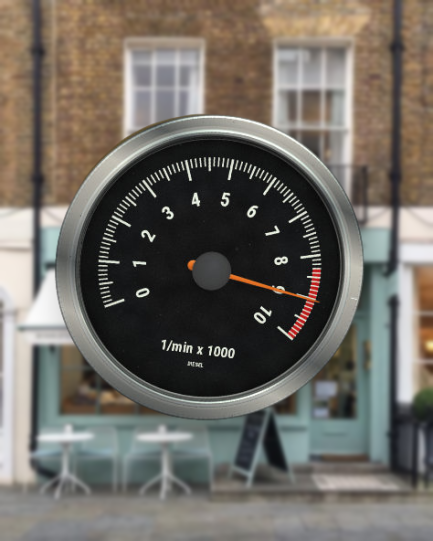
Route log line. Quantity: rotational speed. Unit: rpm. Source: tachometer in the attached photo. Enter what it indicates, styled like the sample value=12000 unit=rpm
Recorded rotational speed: value=9000 unit=rpm
